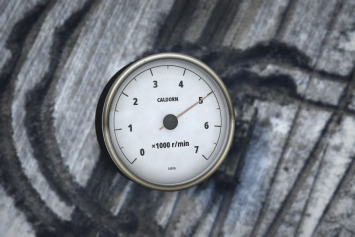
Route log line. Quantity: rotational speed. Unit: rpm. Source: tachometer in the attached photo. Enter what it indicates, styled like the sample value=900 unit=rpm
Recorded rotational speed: value=5000 unit=rpm
